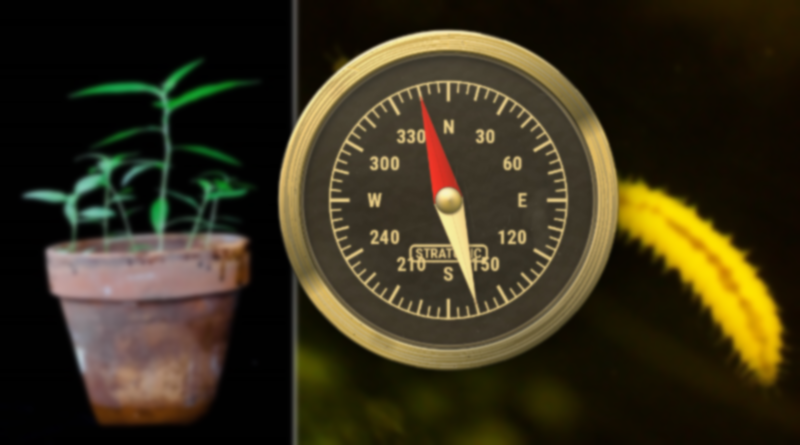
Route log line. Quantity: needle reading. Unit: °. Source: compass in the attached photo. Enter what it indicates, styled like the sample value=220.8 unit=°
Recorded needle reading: value=345 unit=°
